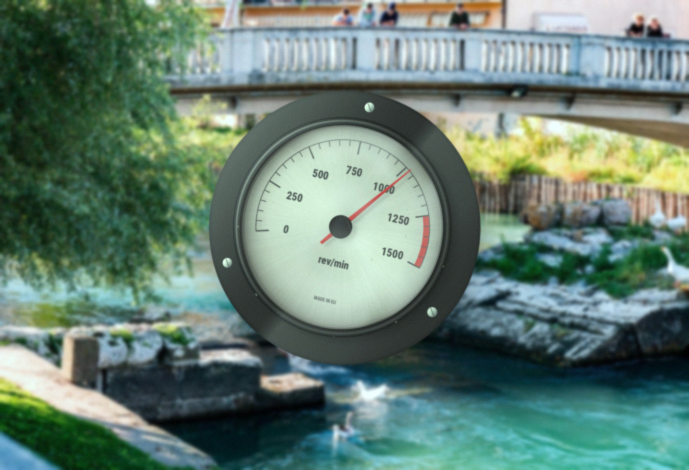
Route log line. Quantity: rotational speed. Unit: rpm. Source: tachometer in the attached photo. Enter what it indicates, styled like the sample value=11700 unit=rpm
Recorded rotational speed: value=1025 unit=rpm
